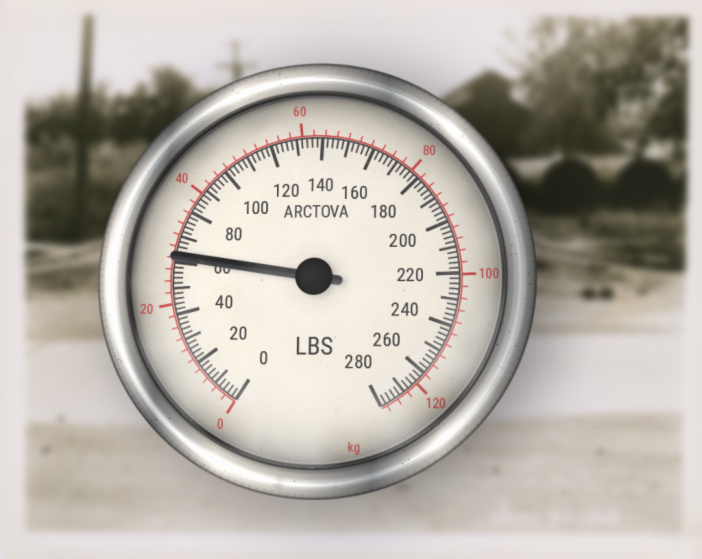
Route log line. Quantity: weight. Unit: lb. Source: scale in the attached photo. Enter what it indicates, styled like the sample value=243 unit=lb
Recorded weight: value=62 unit=lb
